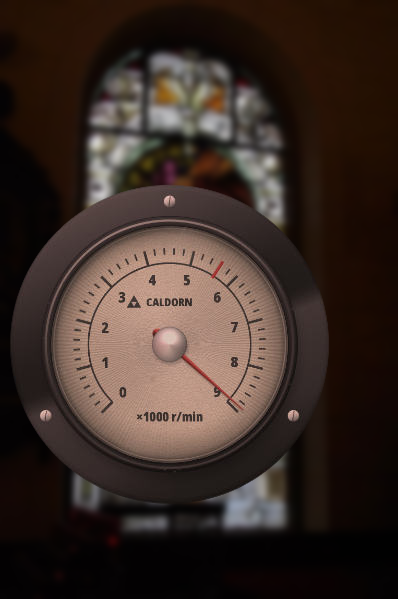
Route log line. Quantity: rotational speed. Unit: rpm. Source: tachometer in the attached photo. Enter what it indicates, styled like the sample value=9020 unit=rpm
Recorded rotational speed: value=8900 unit=rpm
